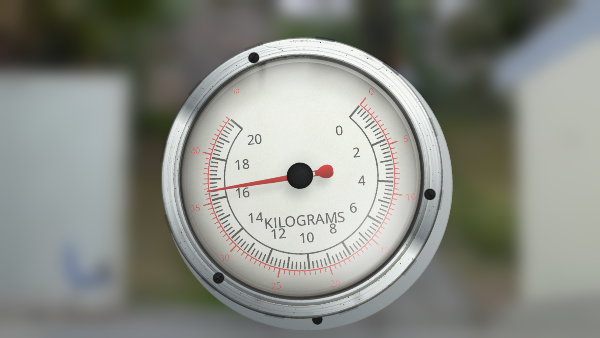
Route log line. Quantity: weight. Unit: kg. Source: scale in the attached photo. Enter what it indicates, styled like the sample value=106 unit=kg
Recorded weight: value=16.4 unit=kg
